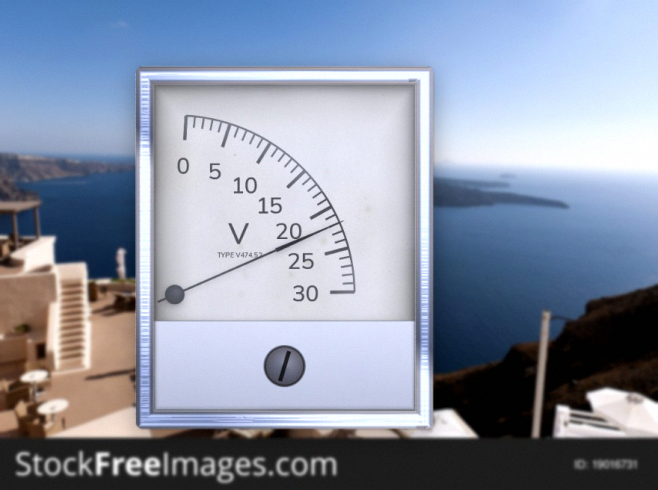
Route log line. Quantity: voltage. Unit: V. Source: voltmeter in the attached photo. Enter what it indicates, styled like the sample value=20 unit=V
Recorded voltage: value=22 unit=V
